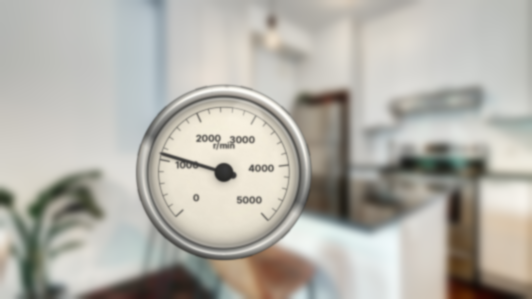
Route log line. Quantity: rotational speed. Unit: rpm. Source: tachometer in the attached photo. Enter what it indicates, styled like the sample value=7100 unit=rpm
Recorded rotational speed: value=1100 unit=rpm
